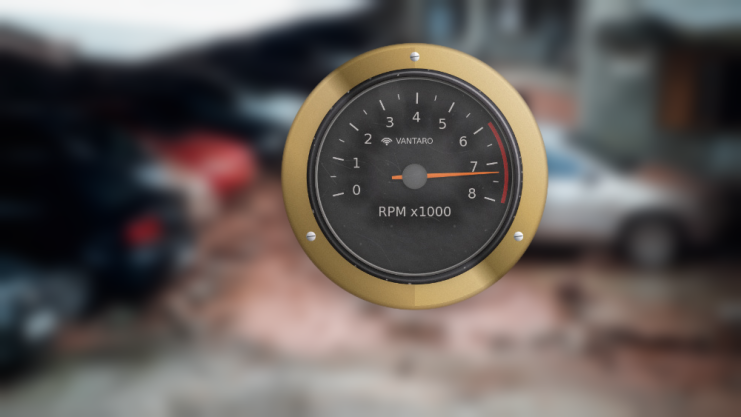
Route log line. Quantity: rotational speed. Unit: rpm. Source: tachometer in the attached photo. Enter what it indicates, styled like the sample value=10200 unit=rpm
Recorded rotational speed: value=7250 unit=rpm
